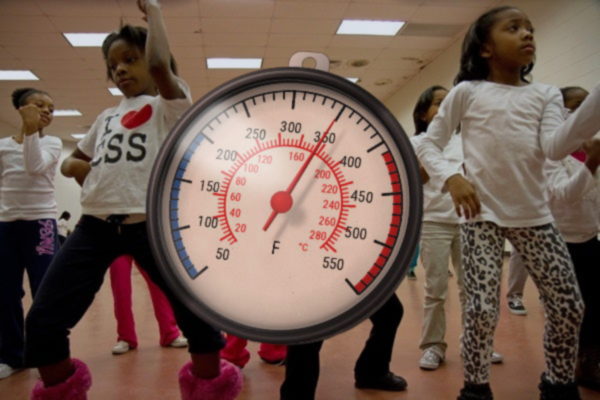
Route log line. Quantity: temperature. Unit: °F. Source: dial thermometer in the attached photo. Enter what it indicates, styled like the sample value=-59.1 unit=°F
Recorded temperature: value=350 unit=°F
